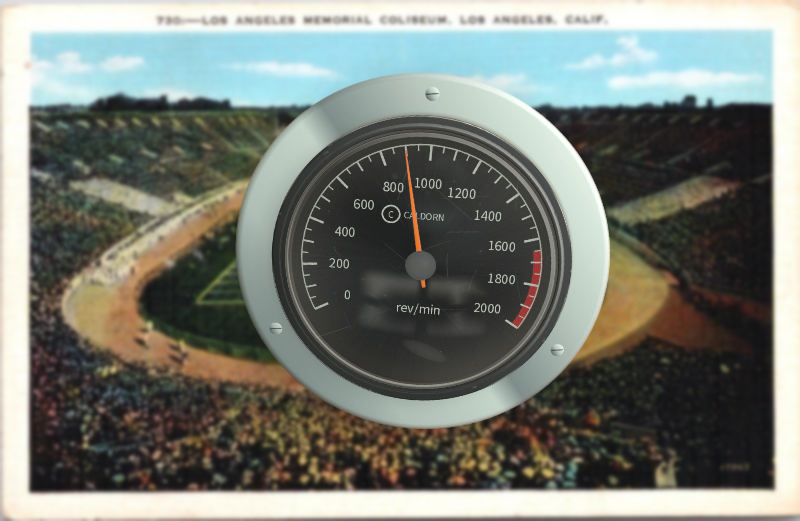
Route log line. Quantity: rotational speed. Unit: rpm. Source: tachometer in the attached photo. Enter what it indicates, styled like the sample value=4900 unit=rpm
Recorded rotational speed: value=900 unit=rpm
